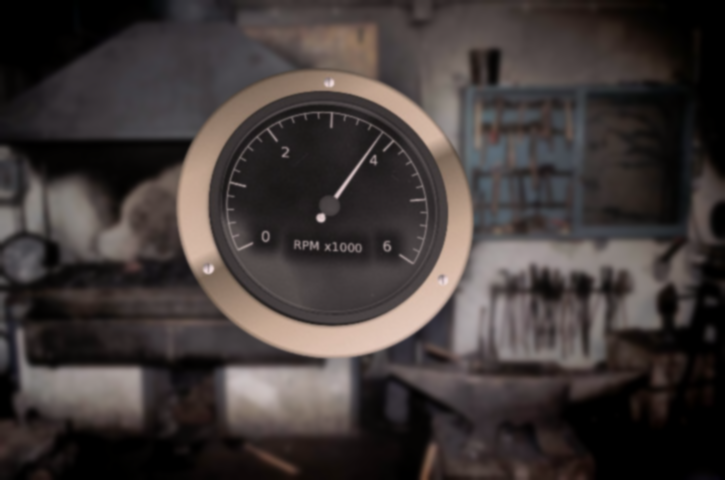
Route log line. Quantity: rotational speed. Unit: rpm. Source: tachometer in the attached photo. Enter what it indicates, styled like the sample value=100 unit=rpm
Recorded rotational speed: value=3800 unit=rpm
